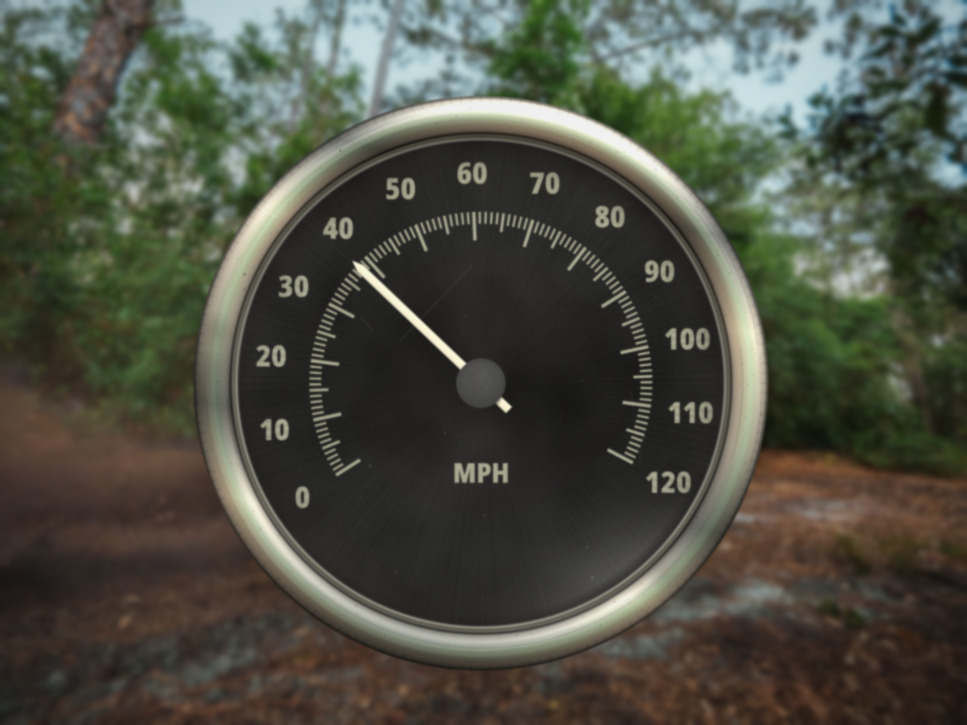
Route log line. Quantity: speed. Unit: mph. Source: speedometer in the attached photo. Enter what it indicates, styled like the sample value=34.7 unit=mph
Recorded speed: value=38 unit=mph
